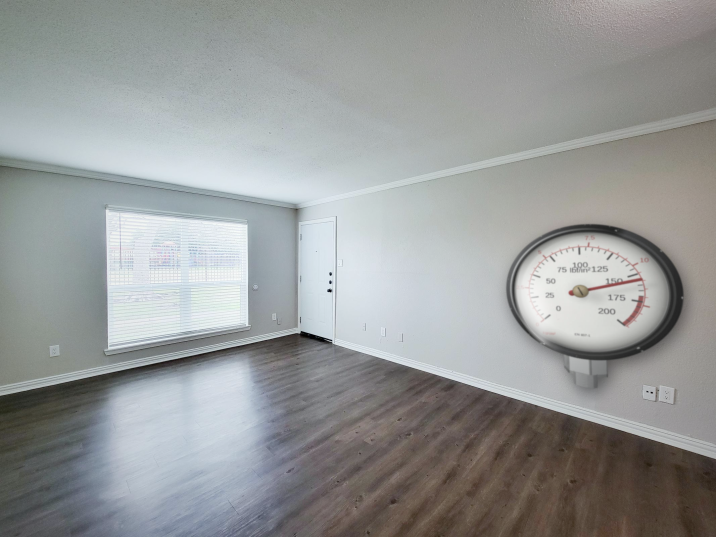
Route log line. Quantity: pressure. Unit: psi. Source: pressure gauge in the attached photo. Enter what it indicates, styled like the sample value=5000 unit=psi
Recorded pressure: value=155 unit=psi
